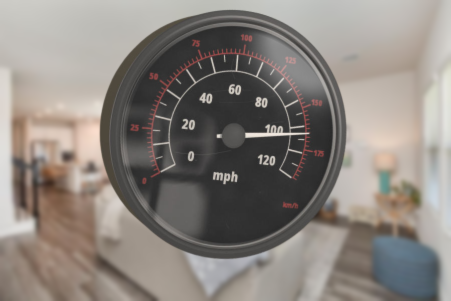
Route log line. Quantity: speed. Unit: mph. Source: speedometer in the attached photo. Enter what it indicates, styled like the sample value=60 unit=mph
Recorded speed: value=102.5 unit=mph
